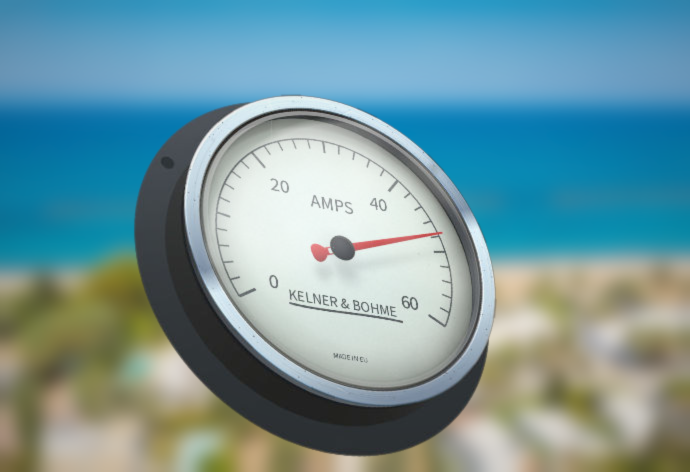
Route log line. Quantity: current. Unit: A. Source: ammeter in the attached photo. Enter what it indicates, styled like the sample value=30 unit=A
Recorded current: value=48 unit=A
